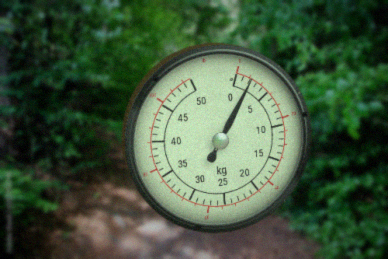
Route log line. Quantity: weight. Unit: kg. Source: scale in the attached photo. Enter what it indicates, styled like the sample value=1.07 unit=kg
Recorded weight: value=2 unit=kg
